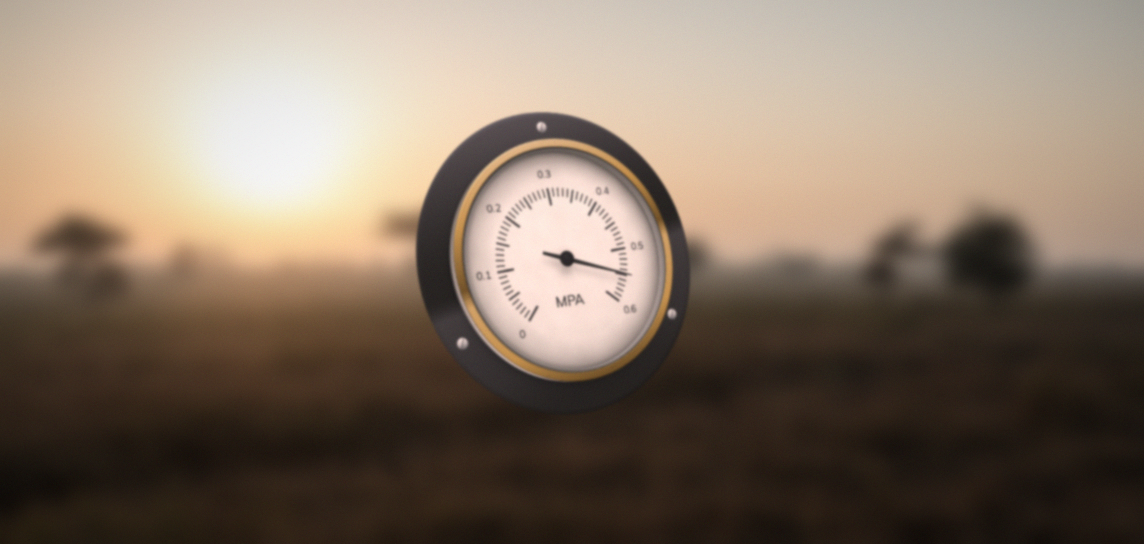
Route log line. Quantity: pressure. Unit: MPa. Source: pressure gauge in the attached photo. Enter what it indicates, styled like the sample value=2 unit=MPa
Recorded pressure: value=0.55 unit=MPa
